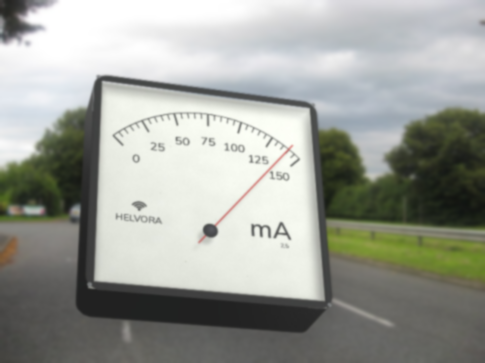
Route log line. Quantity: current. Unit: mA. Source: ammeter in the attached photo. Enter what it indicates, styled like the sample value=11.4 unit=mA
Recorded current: value=140 unit=mA
